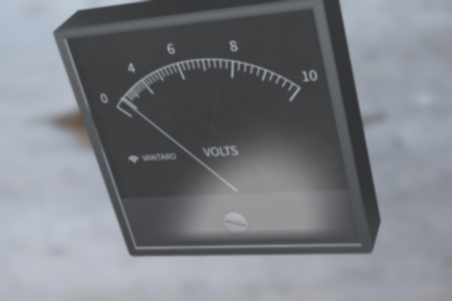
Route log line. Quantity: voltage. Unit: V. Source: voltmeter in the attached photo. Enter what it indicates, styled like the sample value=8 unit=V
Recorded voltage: value=2 unit=V
